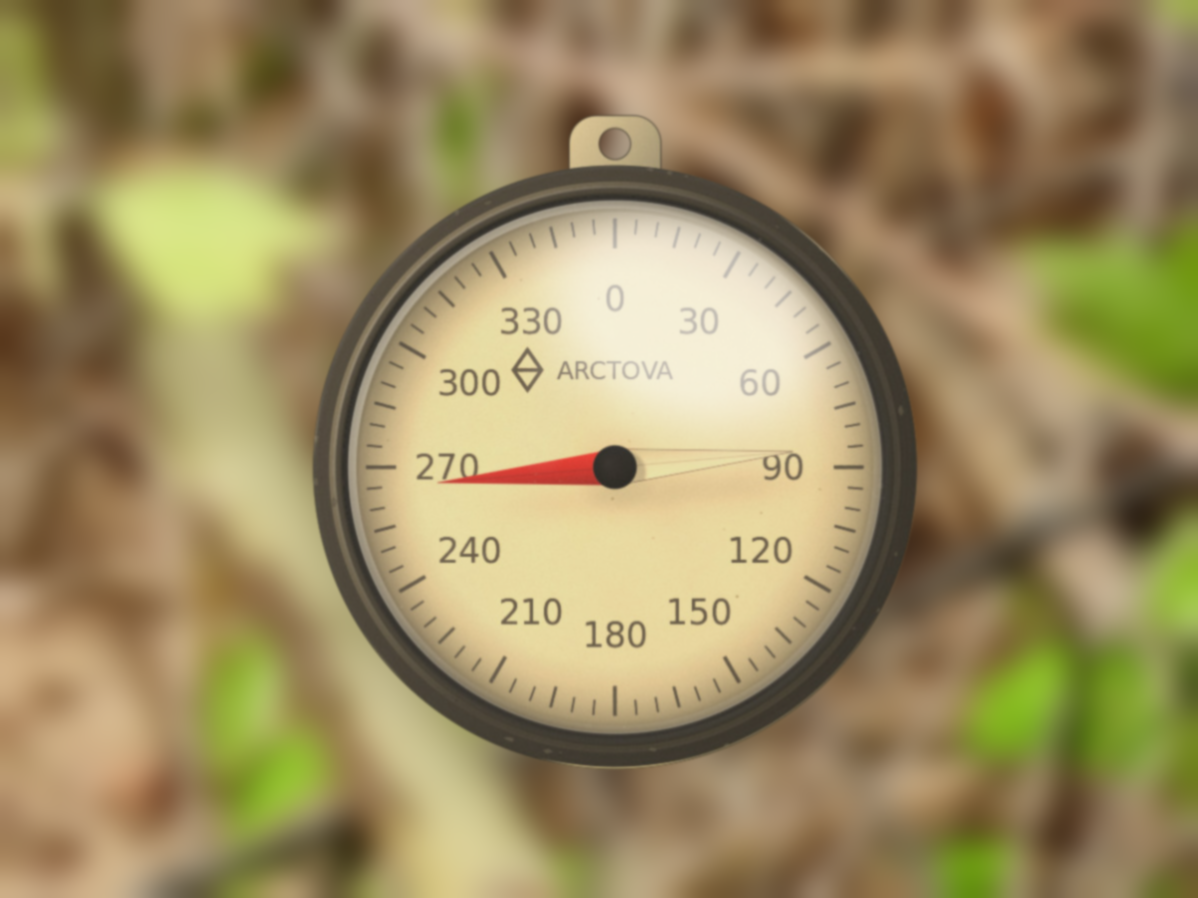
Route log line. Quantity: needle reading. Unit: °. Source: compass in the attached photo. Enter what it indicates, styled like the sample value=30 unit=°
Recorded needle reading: value=265 unit=°
